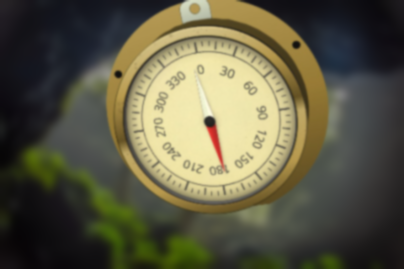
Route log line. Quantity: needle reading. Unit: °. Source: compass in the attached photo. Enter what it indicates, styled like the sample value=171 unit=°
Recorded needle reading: value=175 unit=°
